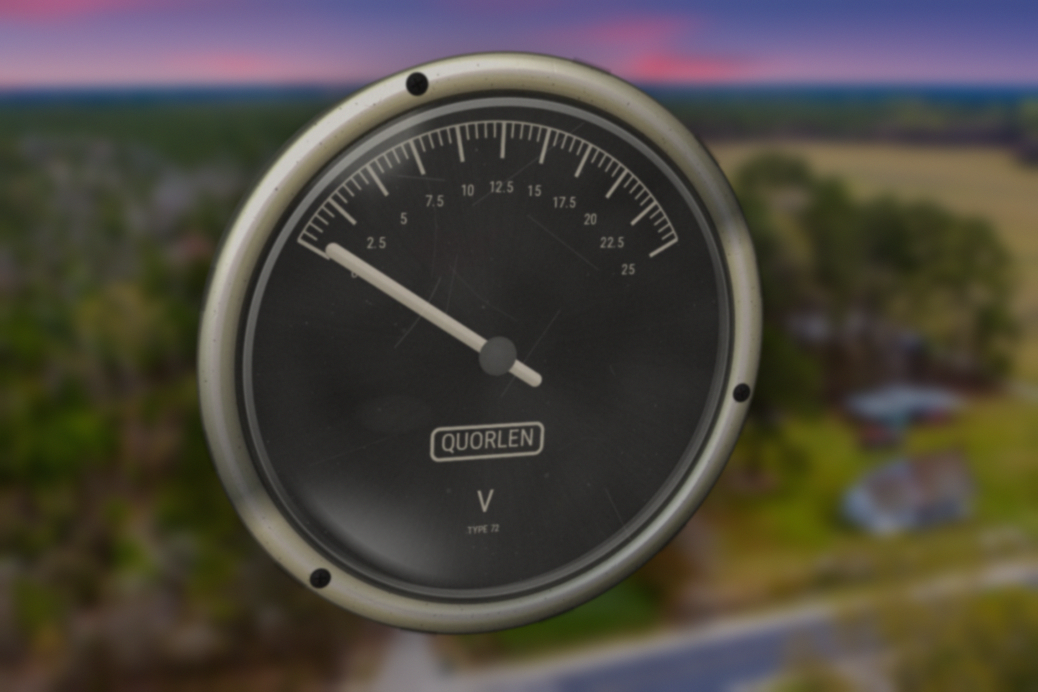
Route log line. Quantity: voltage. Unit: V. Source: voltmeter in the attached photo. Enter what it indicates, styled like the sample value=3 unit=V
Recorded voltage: value=0.5 unit=V
